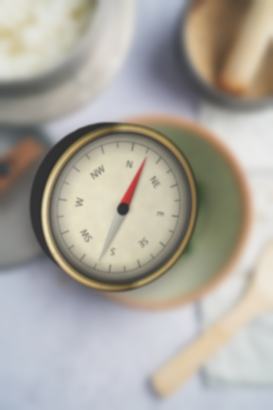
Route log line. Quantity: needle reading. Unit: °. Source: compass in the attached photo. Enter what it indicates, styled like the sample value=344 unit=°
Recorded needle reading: value=15 unit=°
